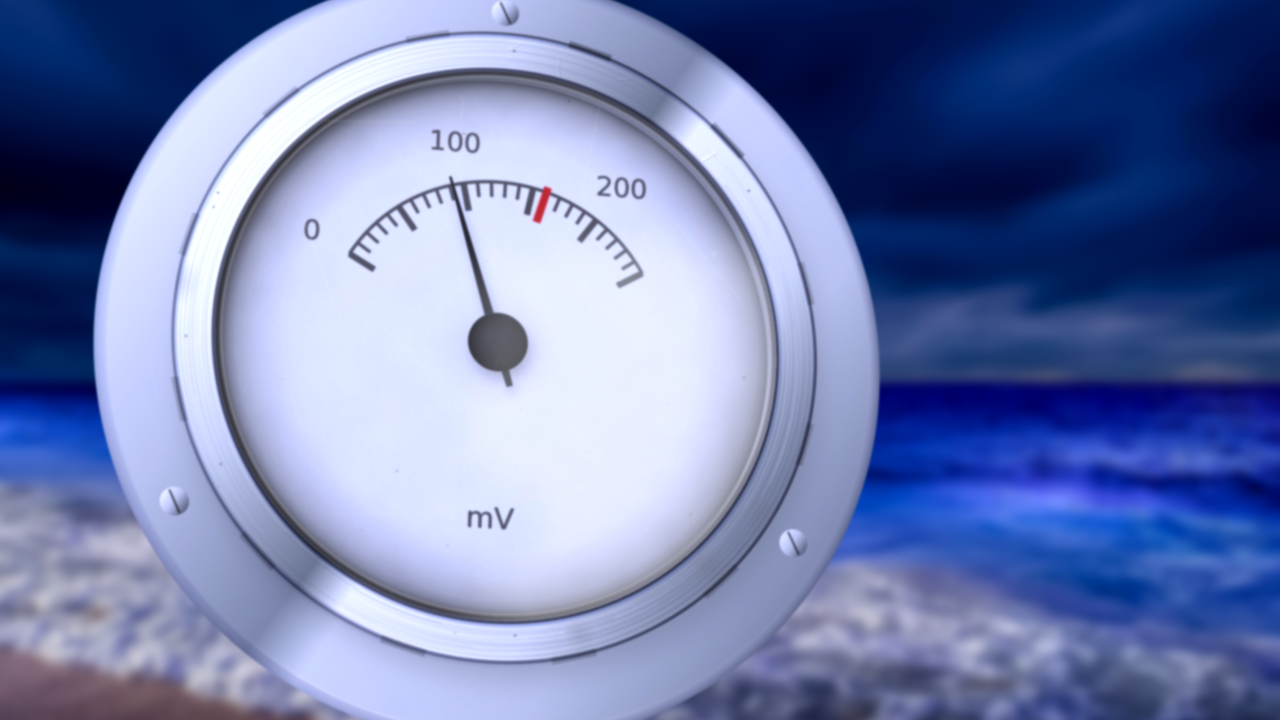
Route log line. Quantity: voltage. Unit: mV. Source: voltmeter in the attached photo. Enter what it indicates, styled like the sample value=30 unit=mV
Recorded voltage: value=90 unit=mV
